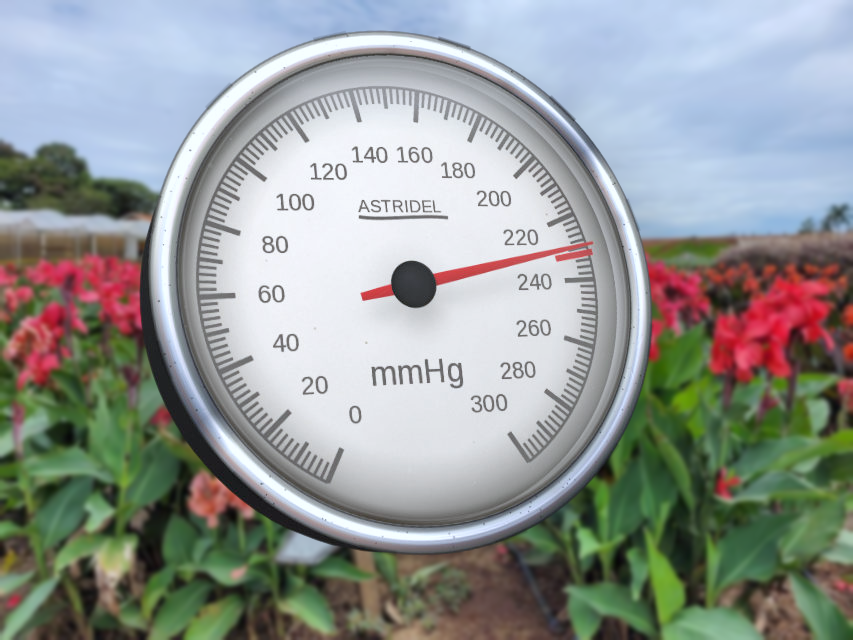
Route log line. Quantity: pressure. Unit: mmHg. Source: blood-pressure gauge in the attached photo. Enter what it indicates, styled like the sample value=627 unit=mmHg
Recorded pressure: value=230 unit=mmHg
